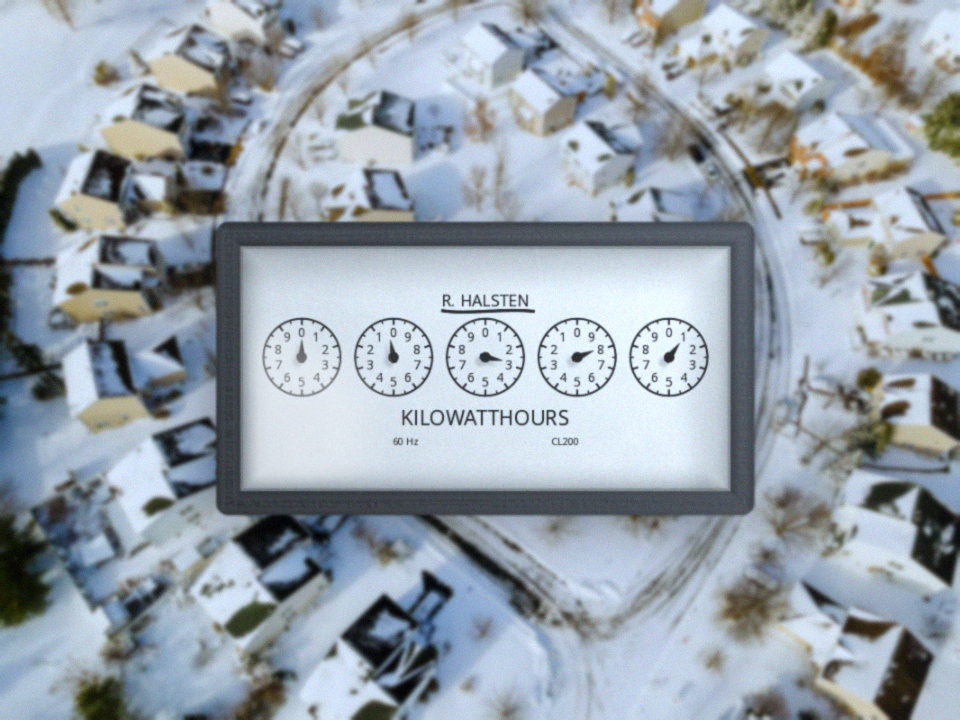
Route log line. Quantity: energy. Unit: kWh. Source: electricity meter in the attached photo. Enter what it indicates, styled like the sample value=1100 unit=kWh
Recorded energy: value=281 unit=kWh
